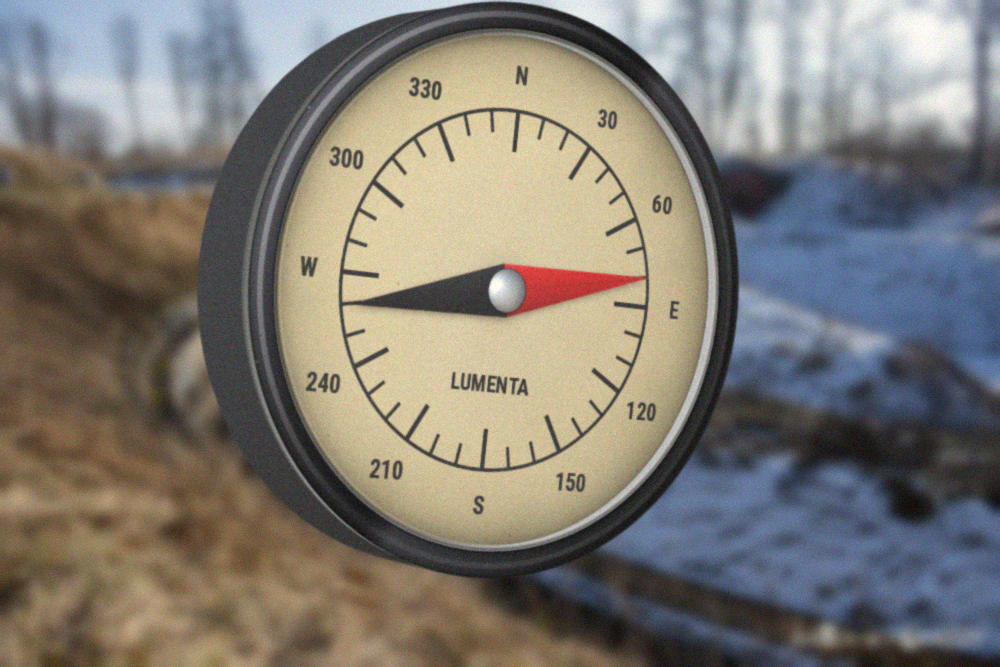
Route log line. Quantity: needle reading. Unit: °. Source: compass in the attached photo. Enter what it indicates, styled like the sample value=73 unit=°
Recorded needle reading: value=80 unit=°
